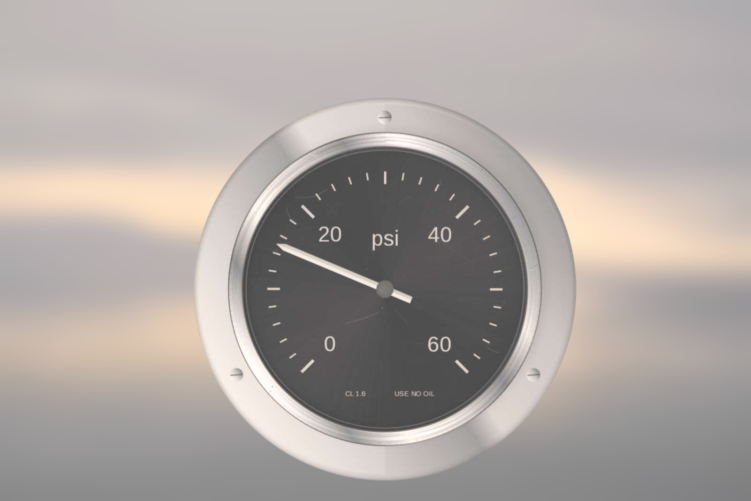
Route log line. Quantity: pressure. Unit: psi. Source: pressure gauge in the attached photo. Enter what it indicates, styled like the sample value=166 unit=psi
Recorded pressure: value=15 unit=psi
